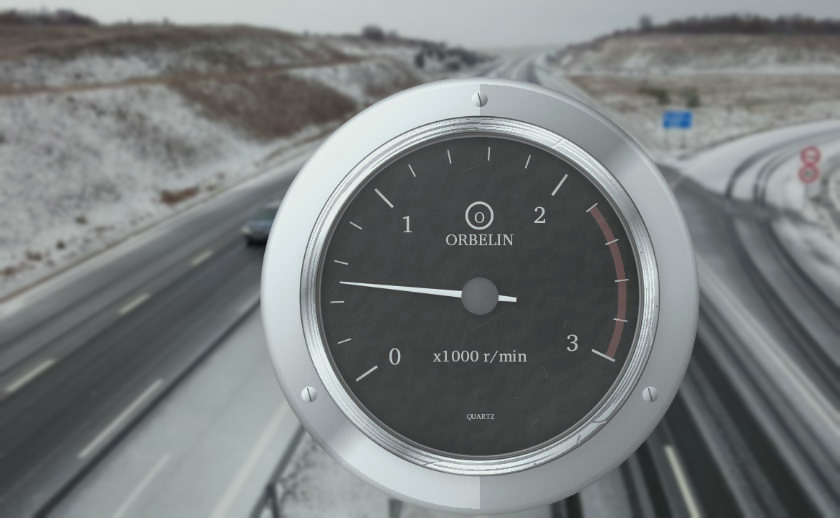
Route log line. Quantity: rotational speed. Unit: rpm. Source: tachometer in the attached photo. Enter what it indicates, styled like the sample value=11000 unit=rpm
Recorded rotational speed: value=500 unit=rpm
